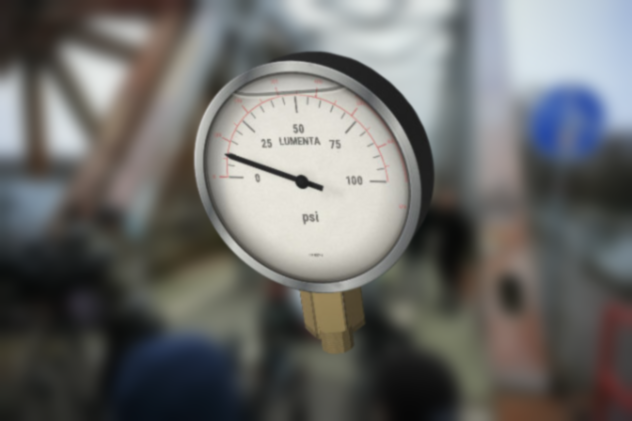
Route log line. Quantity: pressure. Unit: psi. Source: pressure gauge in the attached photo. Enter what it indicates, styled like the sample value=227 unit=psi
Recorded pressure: value=10 unit=psi
